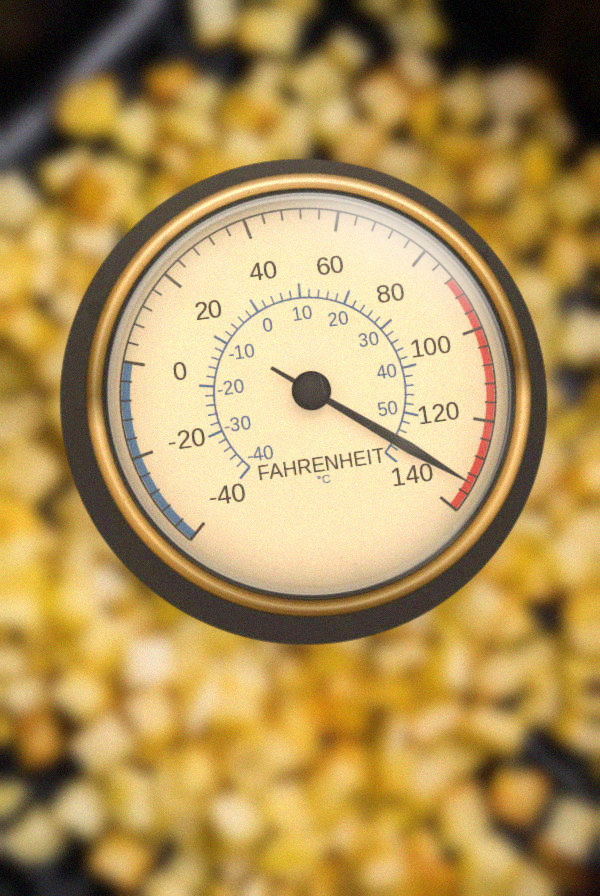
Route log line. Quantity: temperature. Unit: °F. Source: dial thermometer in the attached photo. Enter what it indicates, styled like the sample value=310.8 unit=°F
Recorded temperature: value=134 unit=°F
